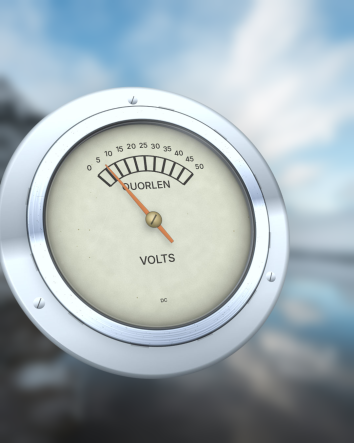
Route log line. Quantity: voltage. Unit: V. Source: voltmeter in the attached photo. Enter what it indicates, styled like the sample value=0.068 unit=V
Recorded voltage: value=5 unit=V
